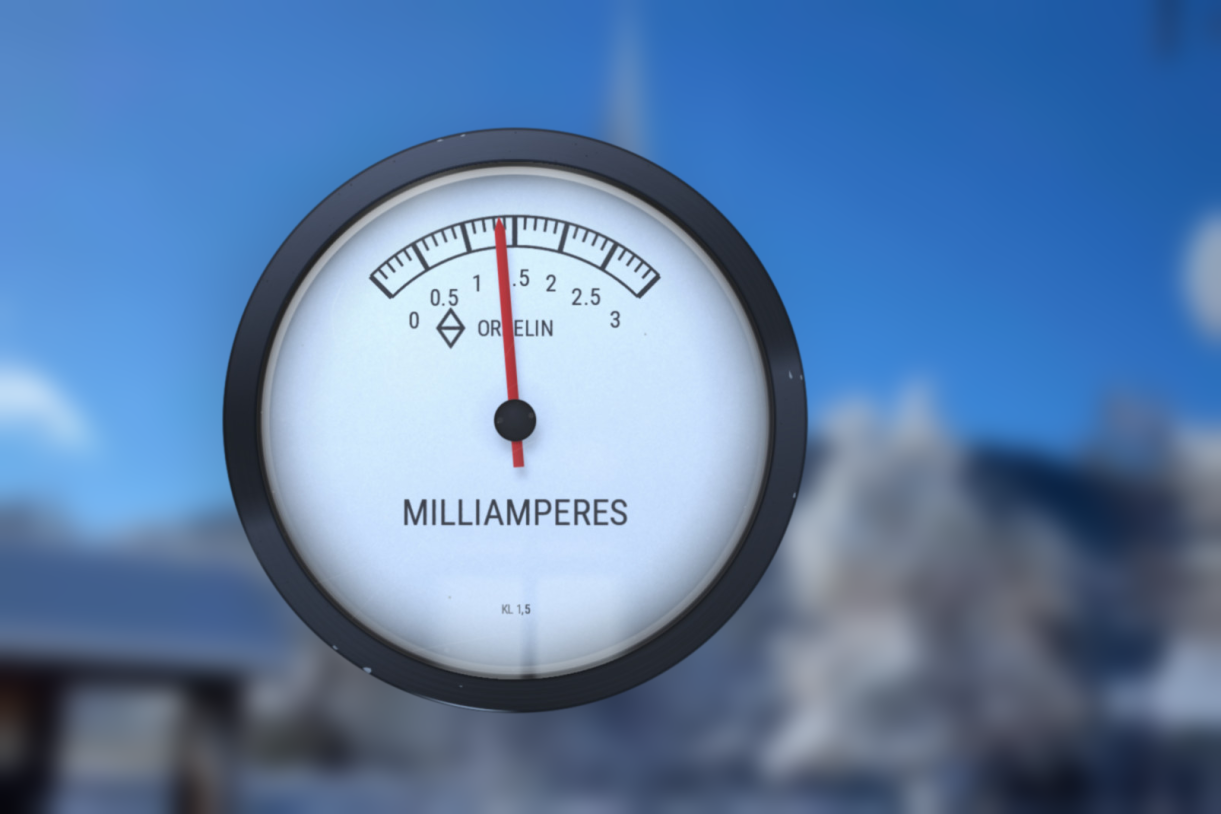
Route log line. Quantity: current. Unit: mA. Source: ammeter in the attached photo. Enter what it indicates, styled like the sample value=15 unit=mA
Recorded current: value=1.35 unit=mA
